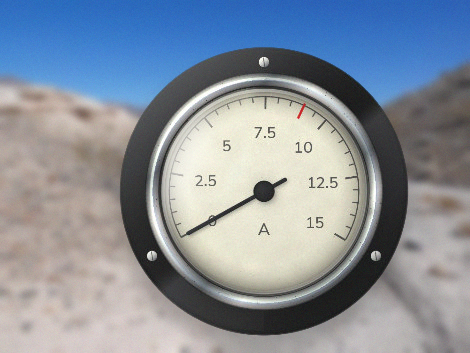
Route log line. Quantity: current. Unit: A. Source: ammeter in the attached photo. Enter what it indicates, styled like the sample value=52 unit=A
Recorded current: value=0 unit=A
